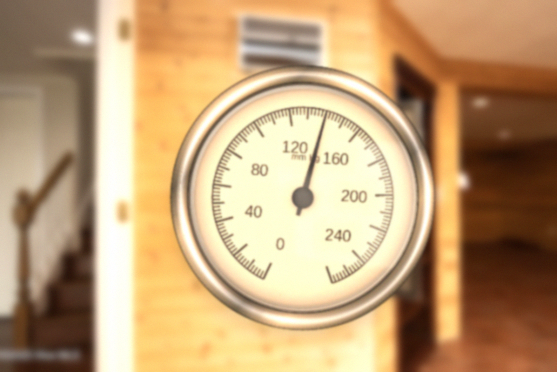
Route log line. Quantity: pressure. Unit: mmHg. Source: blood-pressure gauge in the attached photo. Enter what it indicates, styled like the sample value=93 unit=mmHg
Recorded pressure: value=140 unit=mmHg
